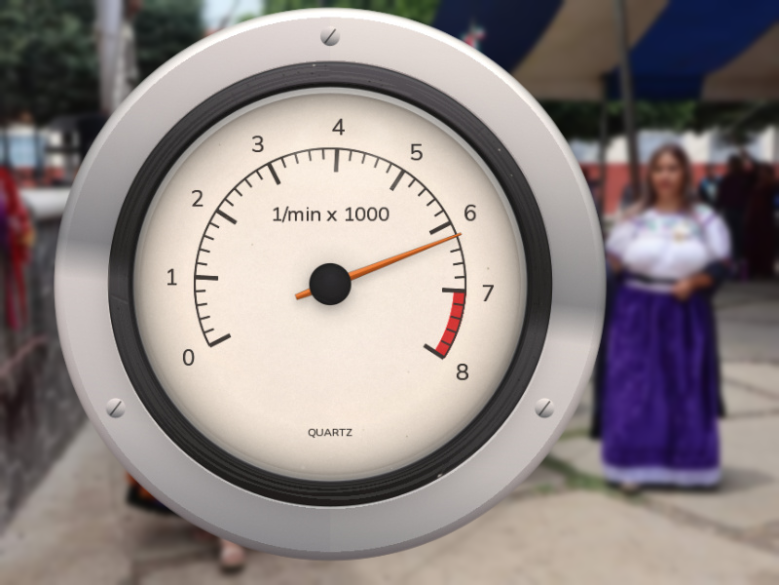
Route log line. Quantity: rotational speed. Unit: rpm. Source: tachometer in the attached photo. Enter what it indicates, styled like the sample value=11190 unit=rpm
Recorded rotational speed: value=6200 unit=rpm
